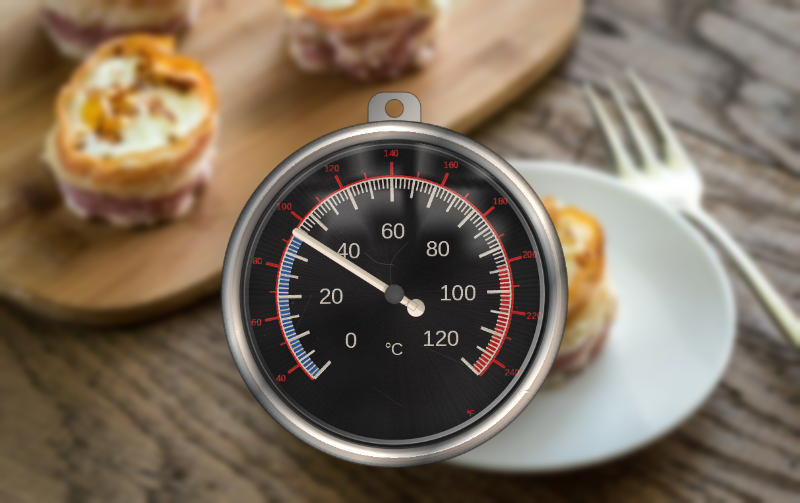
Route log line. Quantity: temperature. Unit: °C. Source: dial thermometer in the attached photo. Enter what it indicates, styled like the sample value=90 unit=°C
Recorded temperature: value=35 unit=°C
